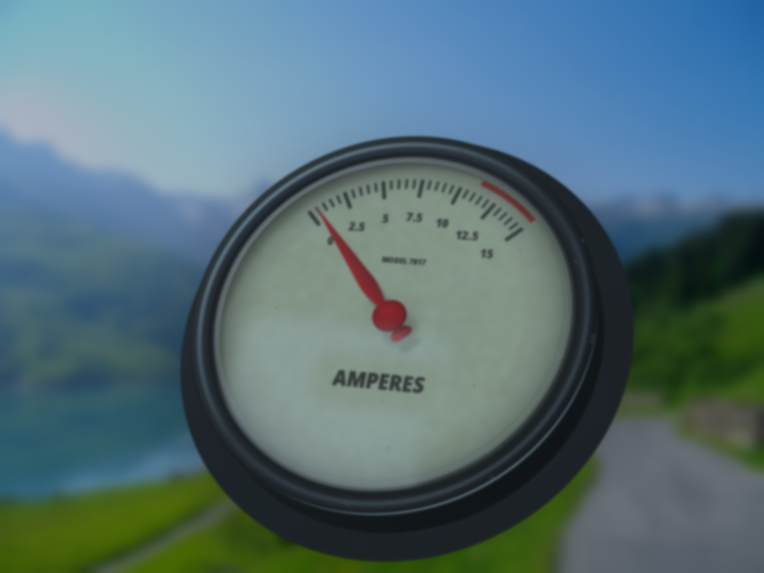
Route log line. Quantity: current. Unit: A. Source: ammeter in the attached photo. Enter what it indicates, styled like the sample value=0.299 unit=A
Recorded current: value=0.5 unit=A
